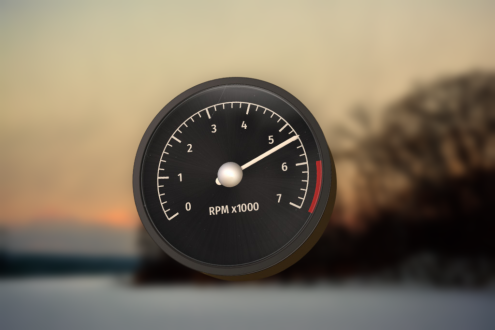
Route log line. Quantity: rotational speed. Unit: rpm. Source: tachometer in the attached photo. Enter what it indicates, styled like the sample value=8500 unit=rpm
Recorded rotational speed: value=5400 unit=rpm
